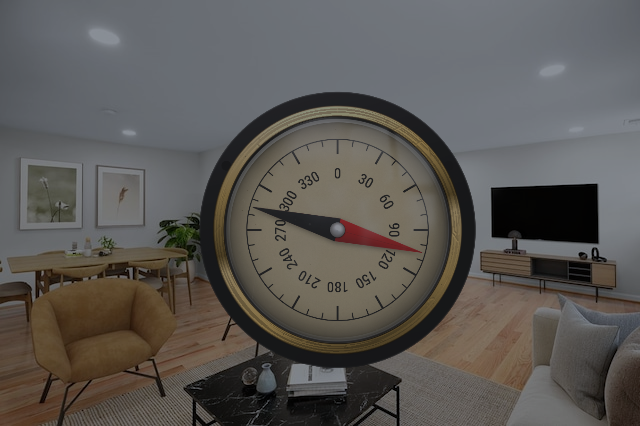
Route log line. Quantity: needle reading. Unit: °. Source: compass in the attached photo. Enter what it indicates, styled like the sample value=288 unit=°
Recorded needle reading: value=105 unit=°
